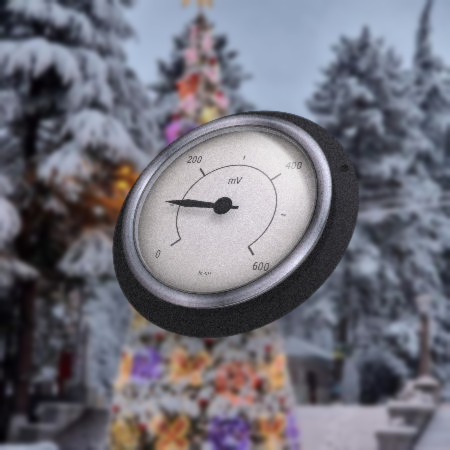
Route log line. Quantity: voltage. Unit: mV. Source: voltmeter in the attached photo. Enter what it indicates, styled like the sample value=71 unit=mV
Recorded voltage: value=100 unit=mV
